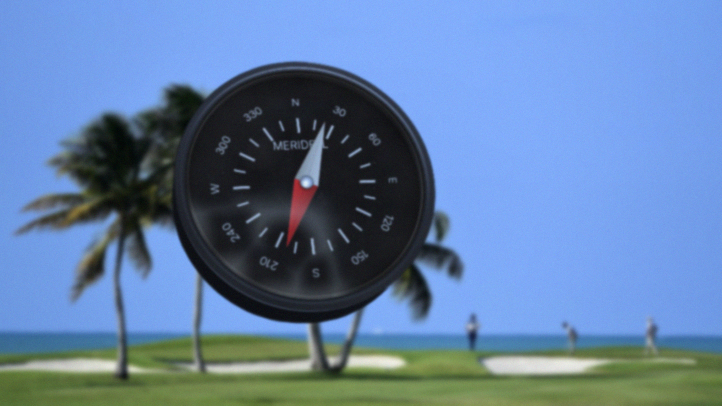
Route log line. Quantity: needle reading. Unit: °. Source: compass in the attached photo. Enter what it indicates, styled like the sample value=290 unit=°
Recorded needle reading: value=202.5 unit=°
